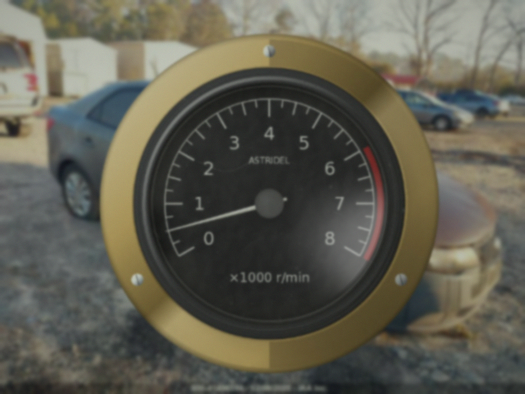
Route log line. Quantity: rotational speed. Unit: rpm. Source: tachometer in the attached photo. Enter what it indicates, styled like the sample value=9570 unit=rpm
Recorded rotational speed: value=500 unit=rpm
